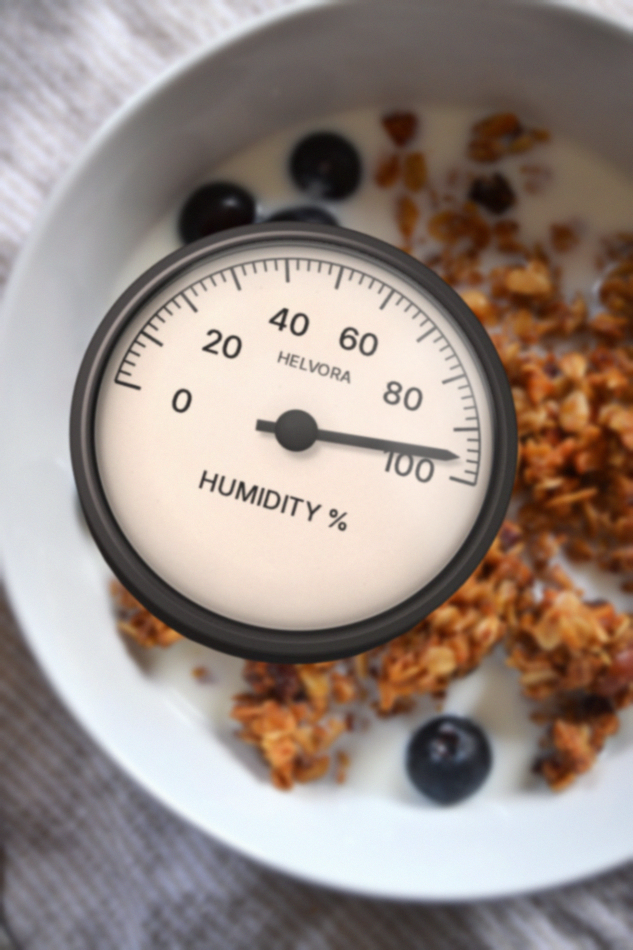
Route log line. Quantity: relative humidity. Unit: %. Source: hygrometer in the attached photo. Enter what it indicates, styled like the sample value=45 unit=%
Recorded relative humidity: value=96 unit=%
